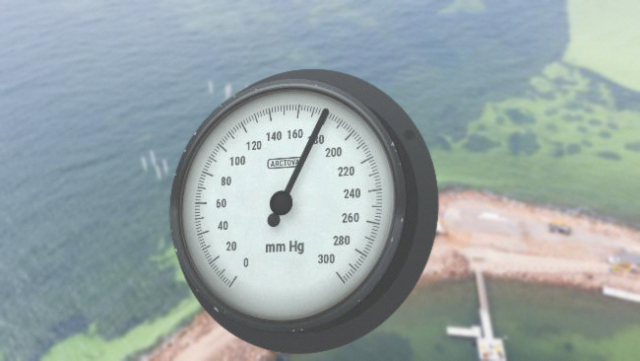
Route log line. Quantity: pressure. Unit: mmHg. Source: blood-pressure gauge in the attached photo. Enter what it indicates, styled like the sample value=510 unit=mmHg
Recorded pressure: value=180 unit=mmHg
